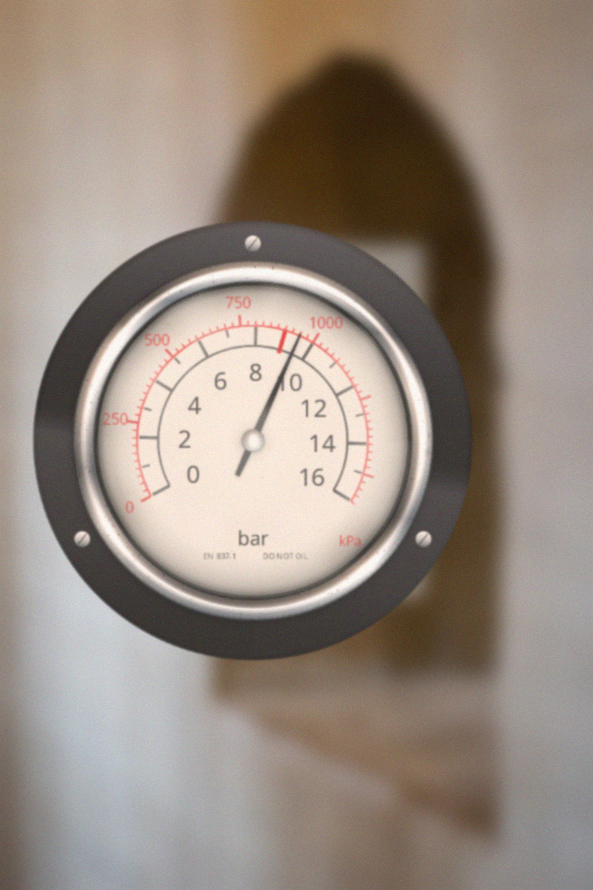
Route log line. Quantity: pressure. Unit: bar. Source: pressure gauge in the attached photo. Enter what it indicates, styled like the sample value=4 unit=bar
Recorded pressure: value=9.5 unit=bar
